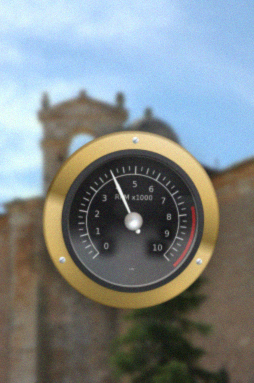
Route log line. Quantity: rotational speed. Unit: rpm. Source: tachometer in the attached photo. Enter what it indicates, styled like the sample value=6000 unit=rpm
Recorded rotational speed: value=4000 unit=rpm
